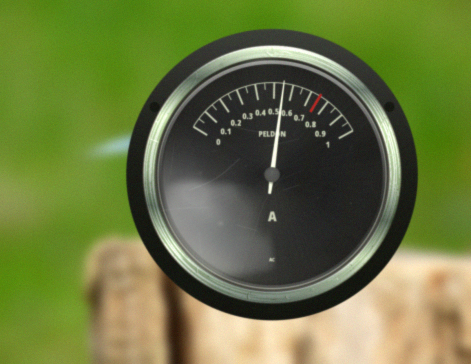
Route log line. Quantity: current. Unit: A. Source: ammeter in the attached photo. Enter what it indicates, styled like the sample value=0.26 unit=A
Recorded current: value=0.55 unit=A
